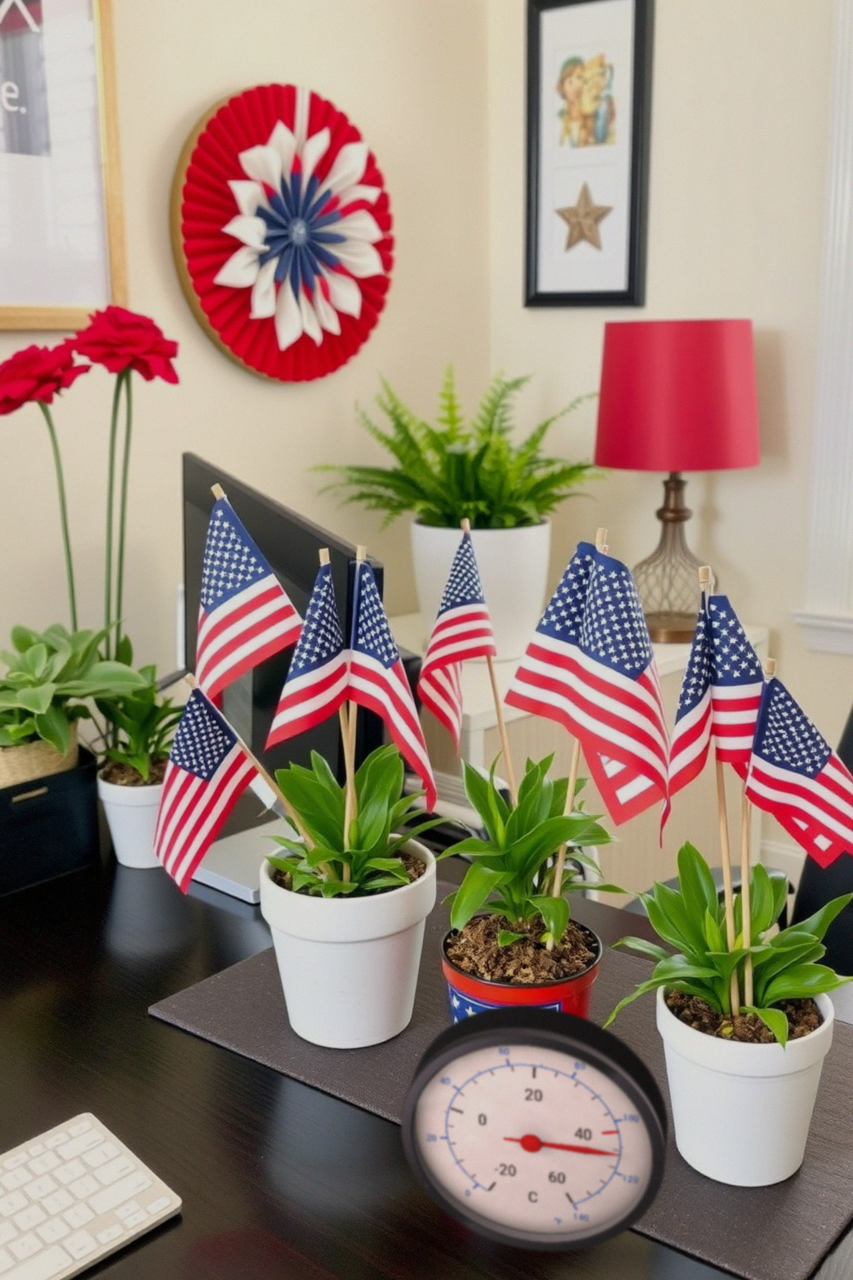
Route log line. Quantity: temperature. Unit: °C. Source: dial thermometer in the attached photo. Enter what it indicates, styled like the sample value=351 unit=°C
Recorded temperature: value=44 unit=°C
